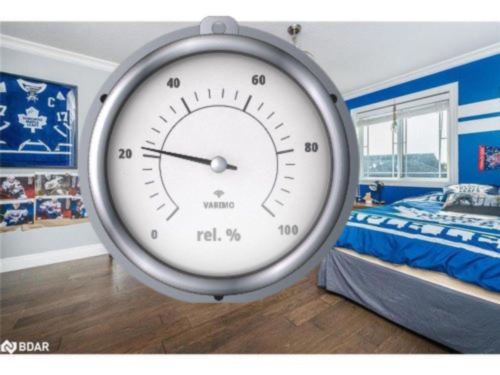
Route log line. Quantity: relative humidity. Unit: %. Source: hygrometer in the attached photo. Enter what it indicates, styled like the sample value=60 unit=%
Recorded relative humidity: value=22 unit=%
